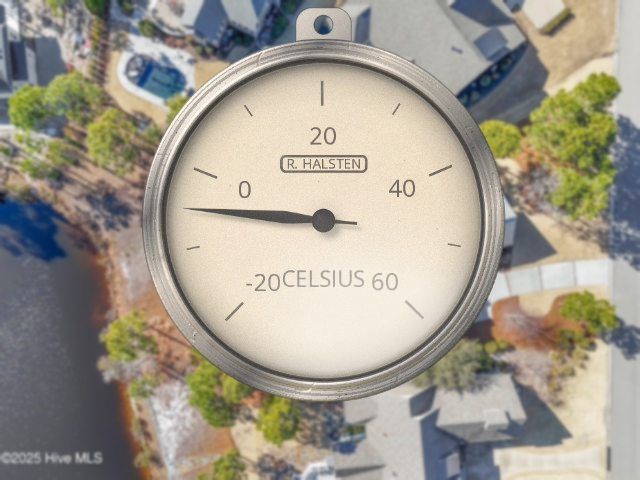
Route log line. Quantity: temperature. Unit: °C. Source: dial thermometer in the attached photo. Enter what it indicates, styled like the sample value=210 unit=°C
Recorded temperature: value=-5 unit=°C
